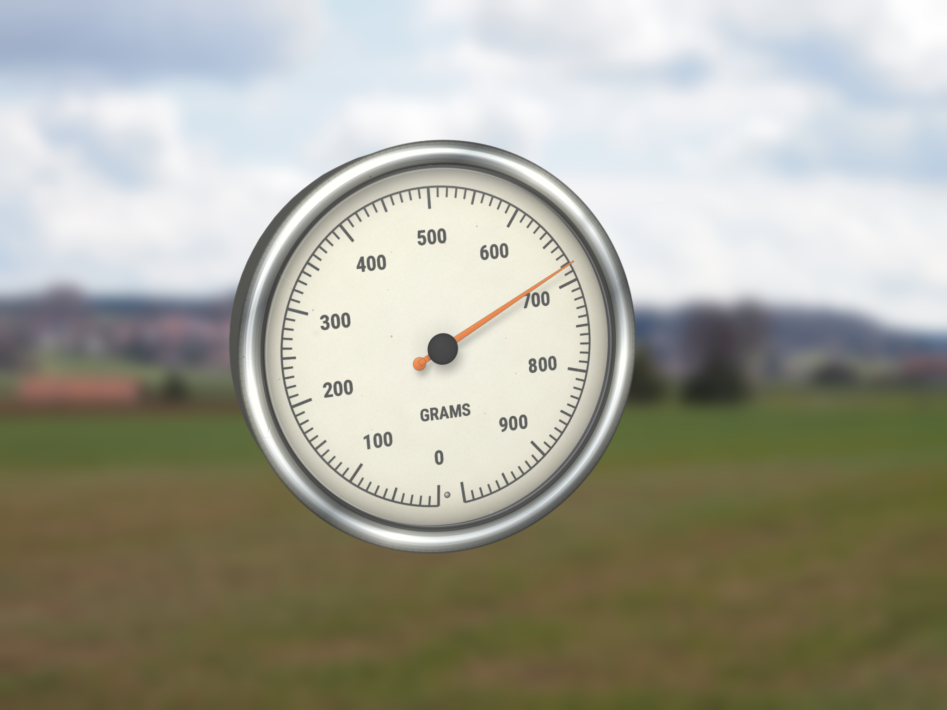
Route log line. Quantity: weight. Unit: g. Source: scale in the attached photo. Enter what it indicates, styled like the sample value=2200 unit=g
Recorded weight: value=680 unit=g
